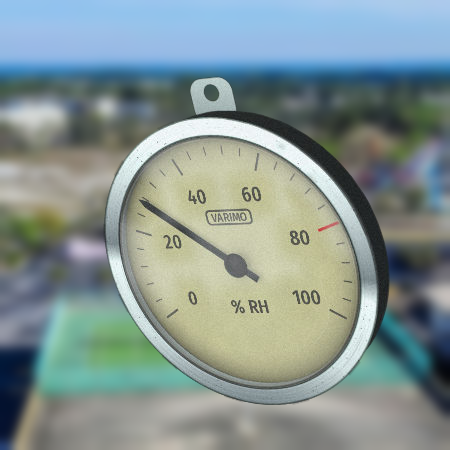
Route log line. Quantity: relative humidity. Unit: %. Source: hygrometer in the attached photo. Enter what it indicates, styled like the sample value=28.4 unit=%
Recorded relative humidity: value=28 unit=%
